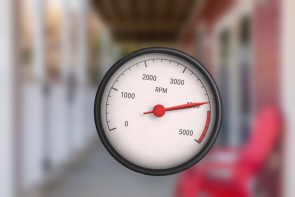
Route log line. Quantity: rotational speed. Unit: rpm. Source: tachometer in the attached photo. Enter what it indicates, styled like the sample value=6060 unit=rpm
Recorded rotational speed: value=4000 unit=rpm
